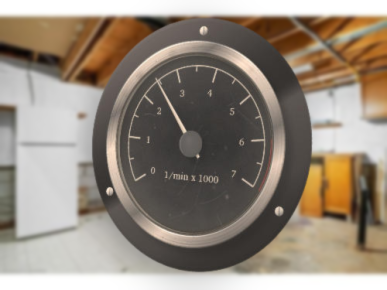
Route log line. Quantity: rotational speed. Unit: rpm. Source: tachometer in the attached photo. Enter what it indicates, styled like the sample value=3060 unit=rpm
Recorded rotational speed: value=2500 unit=rpm
